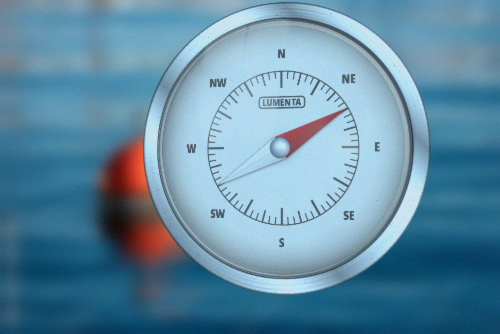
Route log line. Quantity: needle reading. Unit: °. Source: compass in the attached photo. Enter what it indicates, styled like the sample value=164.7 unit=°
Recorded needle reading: value=60 unit=°
